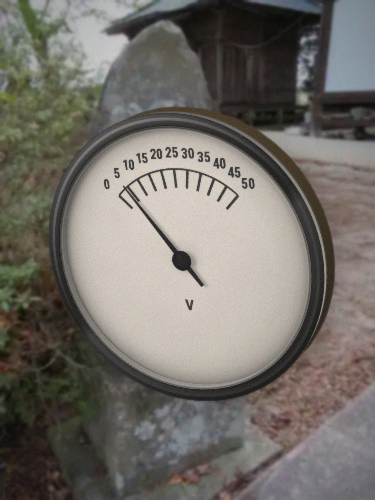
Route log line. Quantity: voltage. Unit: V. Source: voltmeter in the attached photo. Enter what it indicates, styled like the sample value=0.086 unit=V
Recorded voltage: value=5 unit=V
